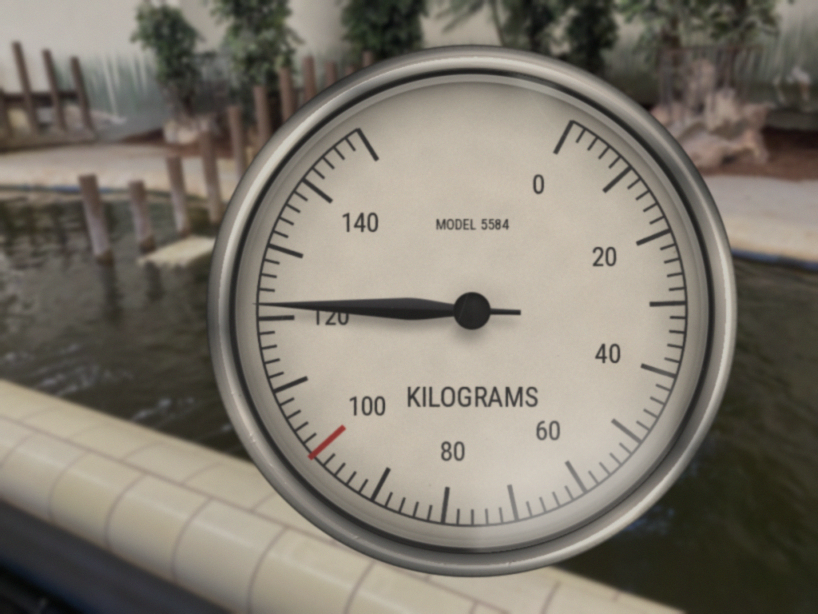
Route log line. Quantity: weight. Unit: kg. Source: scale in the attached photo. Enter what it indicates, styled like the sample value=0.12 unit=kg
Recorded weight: value=122 unit=kg
